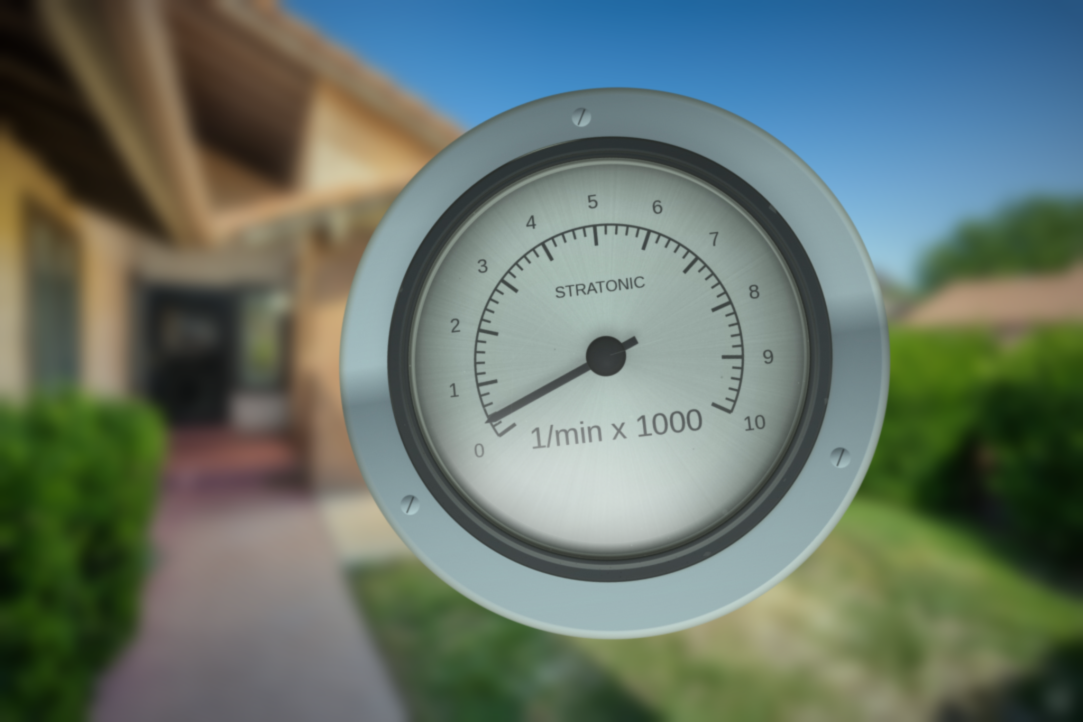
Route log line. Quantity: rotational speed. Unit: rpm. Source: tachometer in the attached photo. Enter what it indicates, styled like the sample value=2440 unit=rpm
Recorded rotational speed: value=300 unit=rpm
